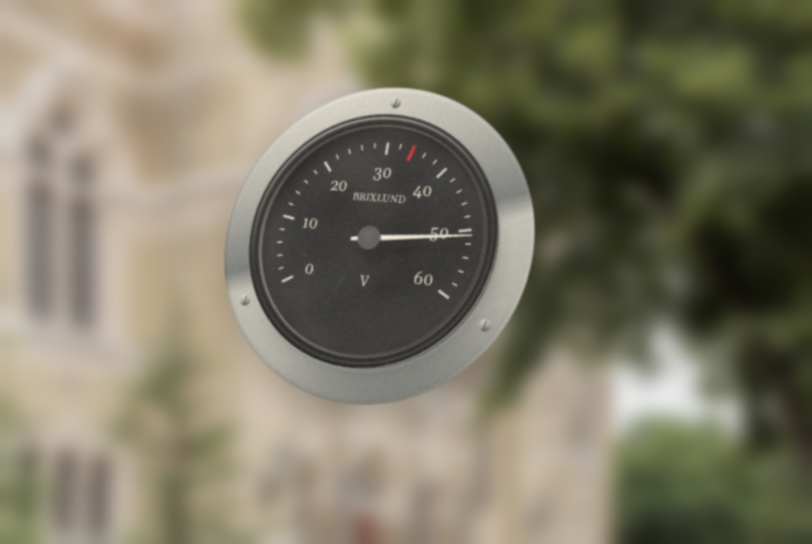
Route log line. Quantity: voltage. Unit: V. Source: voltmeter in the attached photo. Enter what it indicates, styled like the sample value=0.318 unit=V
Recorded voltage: value=51 unit=V
